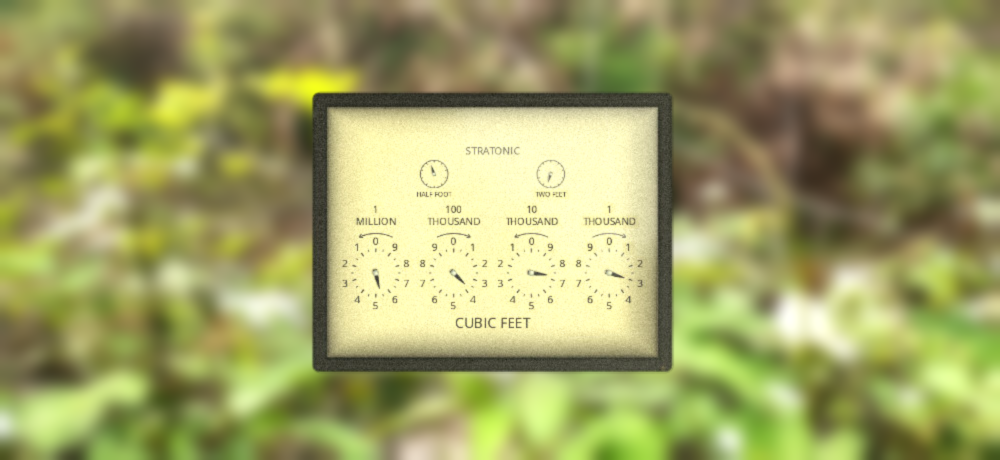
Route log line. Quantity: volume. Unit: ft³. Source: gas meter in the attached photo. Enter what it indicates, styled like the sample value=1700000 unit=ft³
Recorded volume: value=537300 unit=ft³
